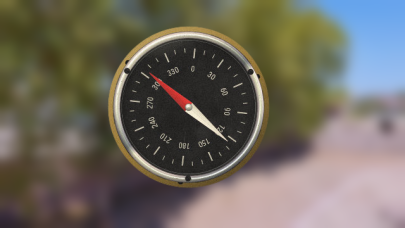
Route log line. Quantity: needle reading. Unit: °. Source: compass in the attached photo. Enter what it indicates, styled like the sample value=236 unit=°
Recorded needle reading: value=305 unit=°
